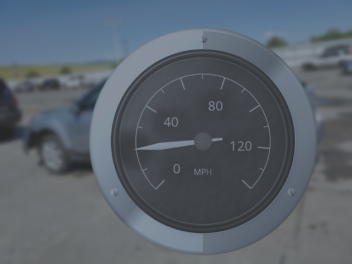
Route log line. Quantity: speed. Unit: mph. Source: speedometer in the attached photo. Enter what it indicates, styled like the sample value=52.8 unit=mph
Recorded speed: value=20 unit=mph
